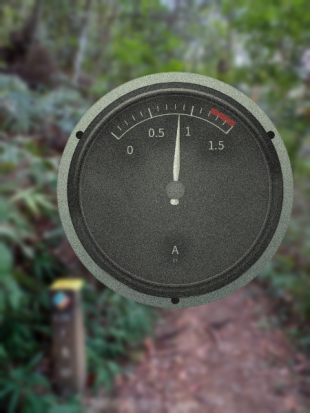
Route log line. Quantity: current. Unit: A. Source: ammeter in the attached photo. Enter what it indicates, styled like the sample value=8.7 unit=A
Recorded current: value=0.85 unit=A
